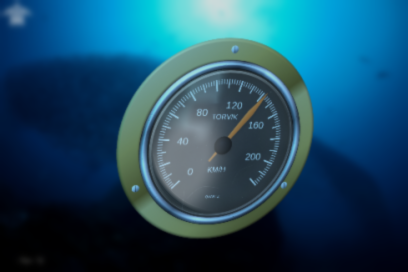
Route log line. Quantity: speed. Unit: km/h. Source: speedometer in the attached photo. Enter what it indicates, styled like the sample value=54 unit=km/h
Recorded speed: value=140 unit=km/h
